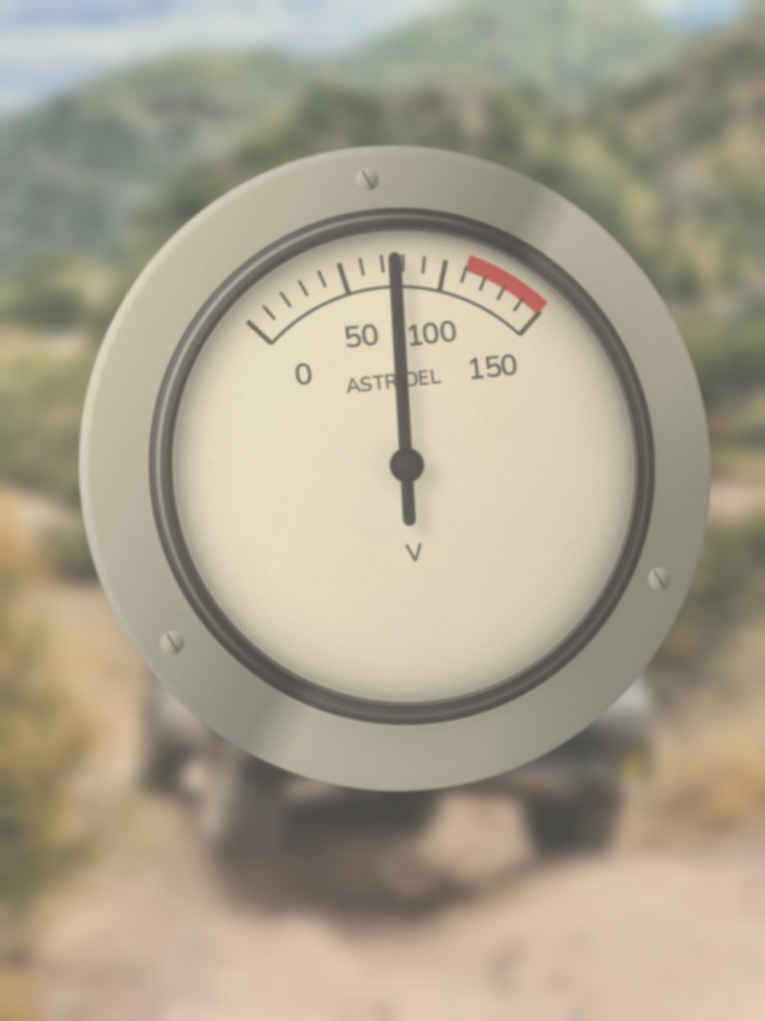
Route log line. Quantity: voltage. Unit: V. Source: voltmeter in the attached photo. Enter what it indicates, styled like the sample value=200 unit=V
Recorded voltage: value=75 unit=V
